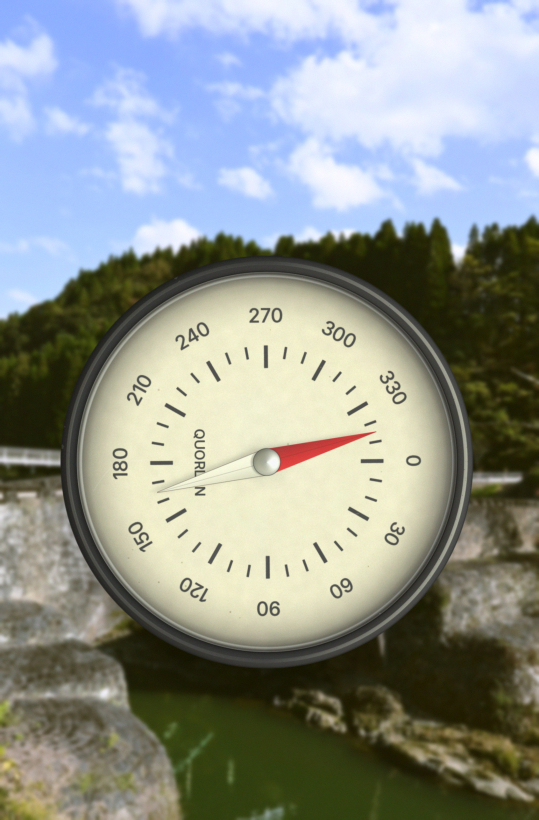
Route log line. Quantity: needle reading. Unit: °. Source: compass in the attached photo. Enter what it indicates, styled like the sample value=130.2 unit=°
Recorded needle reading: value=345 unit=°
